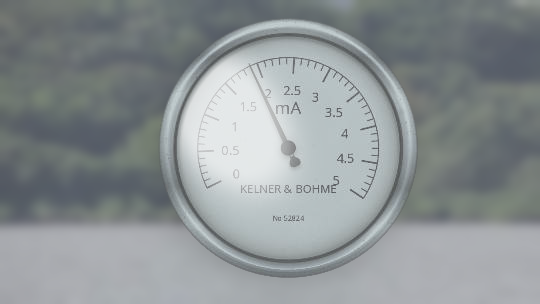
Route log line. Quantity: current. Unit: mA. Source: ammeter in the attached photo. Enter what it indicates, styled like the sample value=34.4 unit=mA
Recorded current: value=1.9 unit=mA
